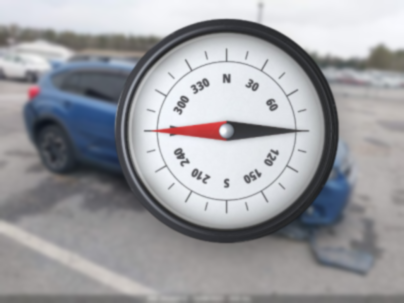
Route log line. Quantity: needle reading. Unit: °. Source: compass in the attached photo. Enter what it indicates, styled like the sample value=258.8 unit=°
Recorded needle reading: value=270 unit=°
